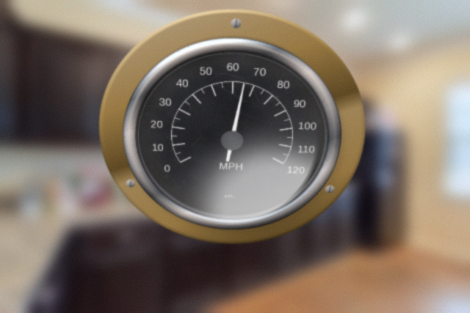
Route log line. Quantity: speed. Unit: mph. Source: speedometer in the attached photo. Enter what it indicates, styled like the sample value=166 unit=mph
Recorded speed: value=65 unit=mph
